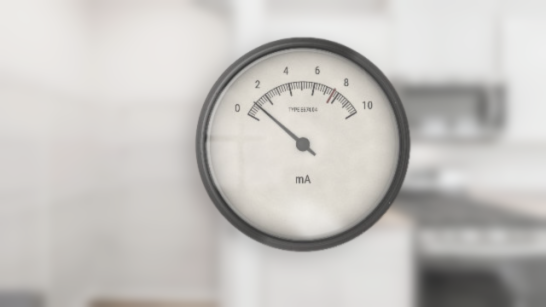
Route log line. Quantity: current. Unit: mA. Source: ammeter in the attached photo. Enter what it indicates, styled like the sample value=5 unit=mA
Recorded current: value=1 unit=mA
